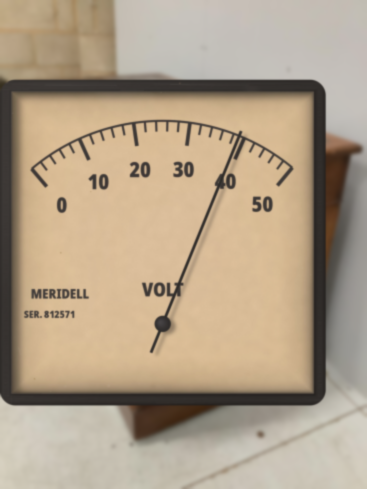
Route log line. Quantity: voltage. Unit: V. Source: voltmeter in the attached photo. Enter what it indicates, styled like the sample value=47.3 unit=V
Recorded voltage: value=39 unit=V
